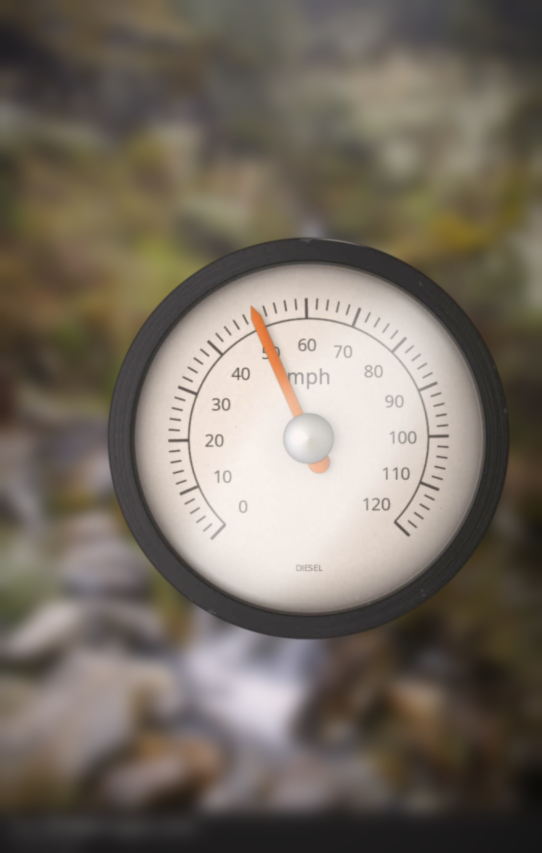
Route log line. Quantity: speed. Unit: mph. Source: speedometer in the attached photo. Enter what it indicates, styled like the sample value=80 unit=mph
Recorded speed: value=50 unit=mph
